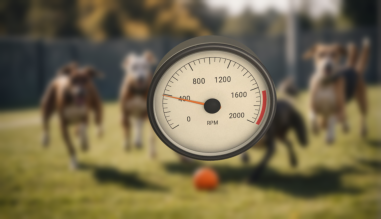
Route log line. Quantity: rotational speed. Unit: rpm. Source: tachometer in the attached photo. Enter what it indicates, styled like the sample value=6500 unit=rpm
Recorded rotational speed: value=400 unit=rpm
